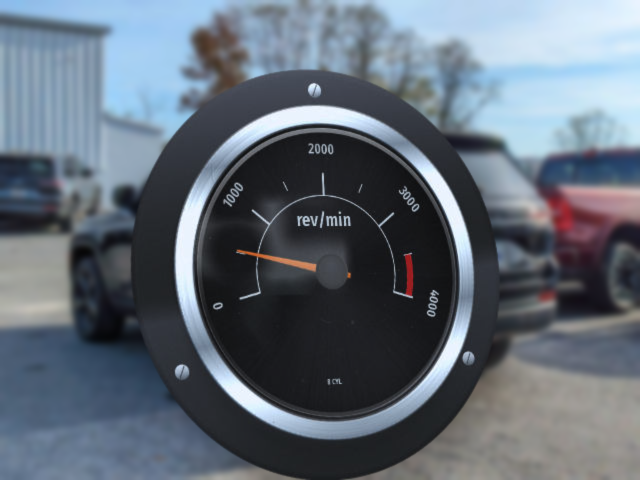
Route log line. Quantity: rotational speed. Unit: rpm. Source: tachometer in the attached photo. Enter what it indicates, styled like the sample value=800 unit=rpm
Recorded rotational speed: value=500 unit=rpm
